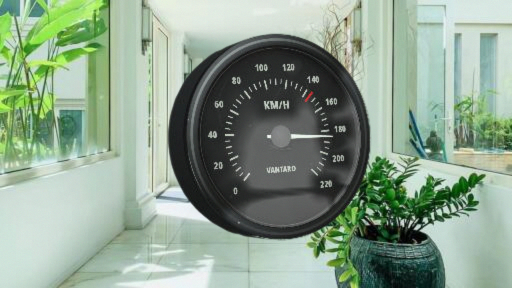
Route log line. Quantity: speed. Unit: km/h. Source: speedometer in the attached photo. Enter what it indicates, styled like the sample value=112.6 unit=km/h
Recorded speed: value=185 unit=km/h
